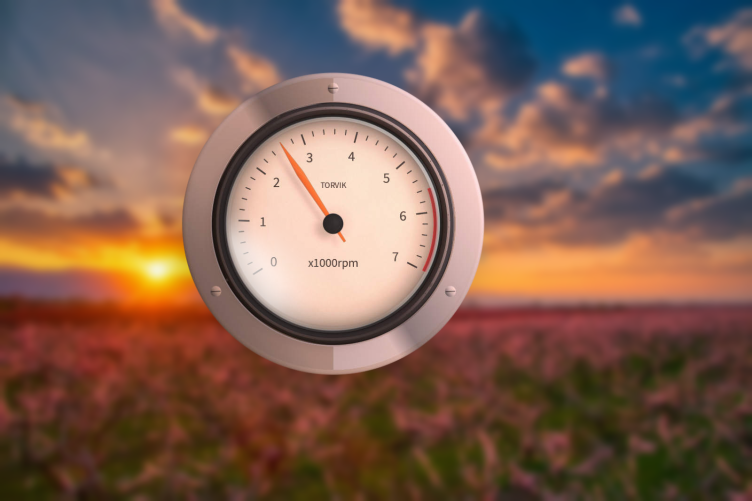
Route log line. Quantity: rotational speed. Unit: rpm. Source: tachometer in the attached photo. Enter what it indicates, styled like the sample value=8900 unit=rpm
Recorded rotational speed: value=2600 unit=rpm
